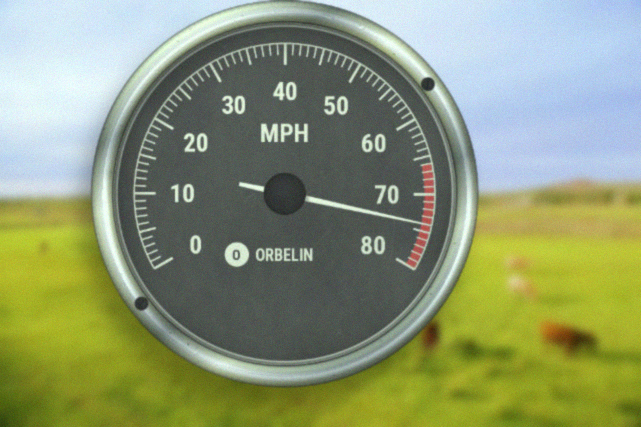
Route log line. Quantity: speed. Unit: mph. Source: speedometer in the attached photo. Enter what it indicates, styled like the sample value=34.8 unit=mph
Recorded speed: value=74 unit=mph
